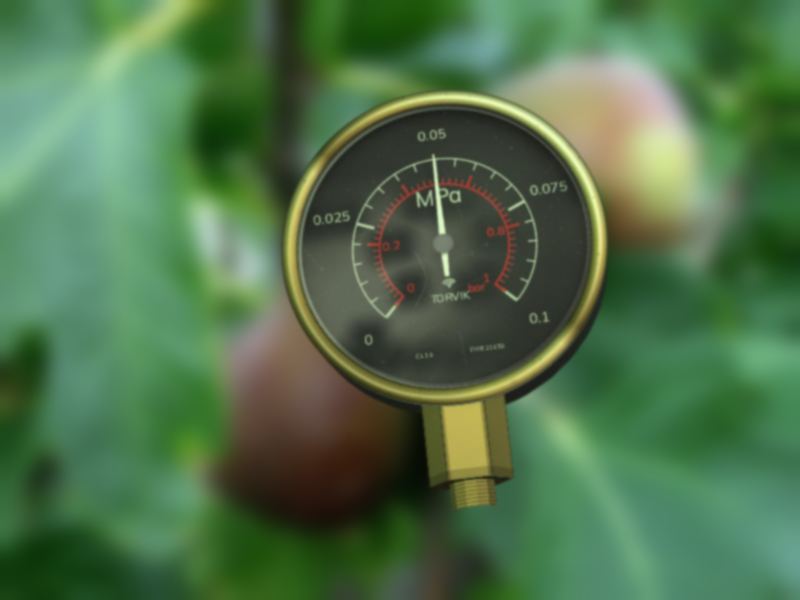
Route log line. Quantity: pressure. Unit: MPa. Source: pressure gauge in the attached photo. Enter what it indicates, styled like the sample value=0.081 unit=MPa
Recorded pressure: value=0.05 unit=MPa
